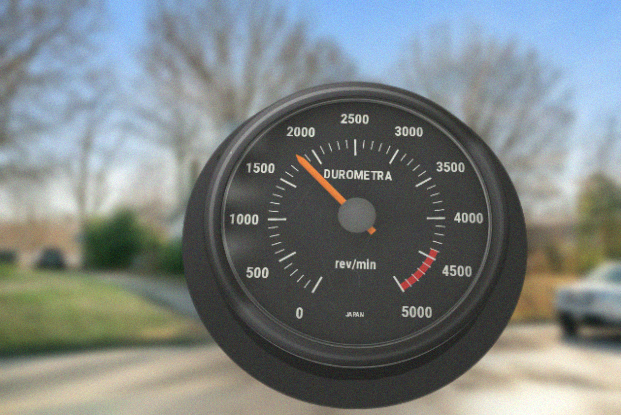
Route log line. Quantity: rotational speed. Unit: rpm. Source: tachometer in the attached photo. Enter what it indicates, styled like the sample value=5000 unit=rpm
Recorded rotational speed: value=1800 unit=rpm
